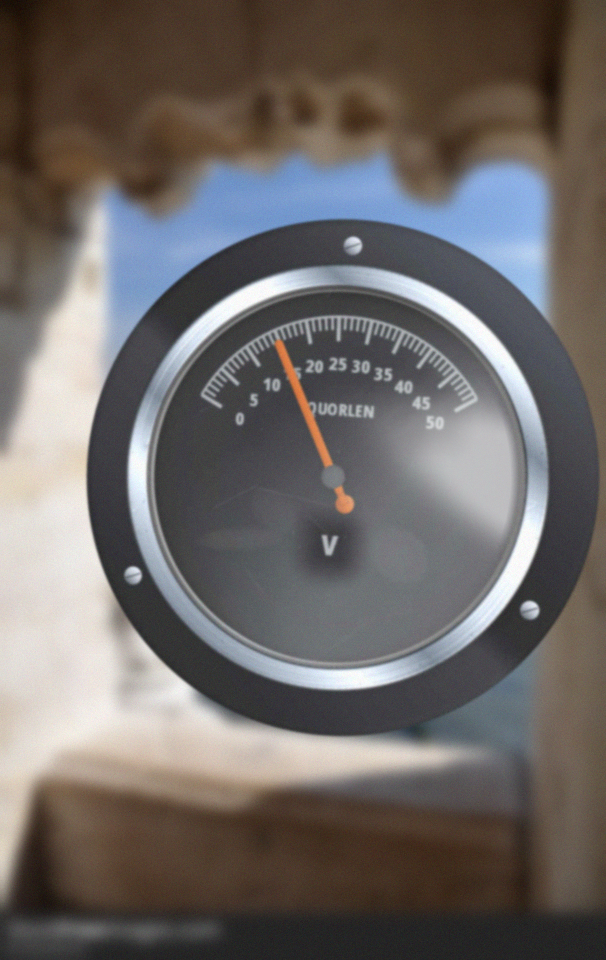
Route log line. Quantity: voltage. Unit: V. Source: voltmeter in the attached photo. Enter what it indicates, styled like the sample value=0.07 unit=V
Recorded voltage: value=15 unit=V
